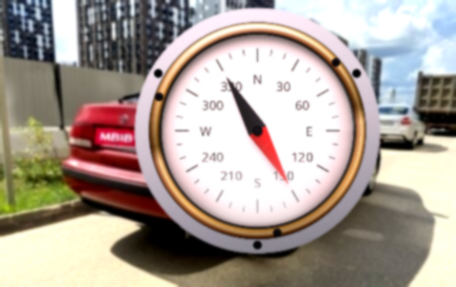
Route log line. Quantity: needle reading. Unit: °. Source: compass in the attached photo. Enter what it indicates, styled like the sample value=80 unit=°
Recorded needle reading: value=150 unit=°
